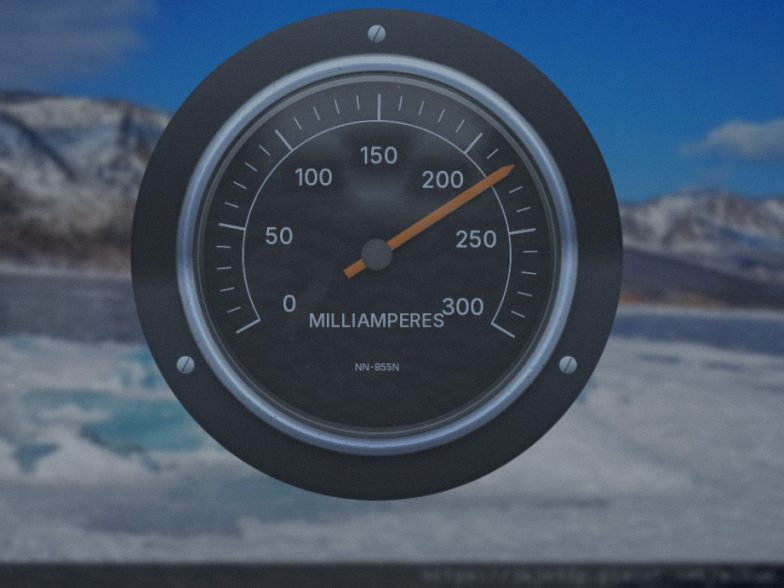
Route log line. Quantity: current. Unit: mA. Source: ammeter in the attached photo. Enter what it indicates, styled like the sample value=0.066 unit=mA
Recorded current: value=220 unit=mA
